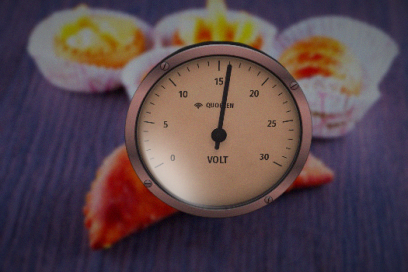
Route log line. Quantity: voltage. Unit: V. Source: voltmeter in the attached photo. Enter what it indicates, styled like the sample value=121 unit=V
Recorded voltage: value=16 unit=V
